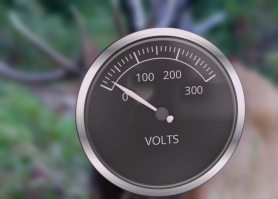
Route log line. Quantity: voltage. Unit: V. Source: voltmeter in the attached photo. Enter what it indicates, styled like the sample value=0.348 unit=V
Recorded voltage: value=20 unit=V
